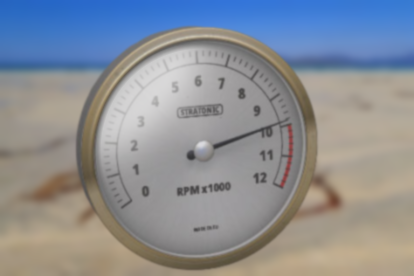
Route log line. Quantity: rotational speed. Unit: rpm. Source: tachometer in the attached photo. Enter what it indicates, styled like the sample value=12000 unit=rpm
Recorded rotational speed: value=9800 unit=rpm
